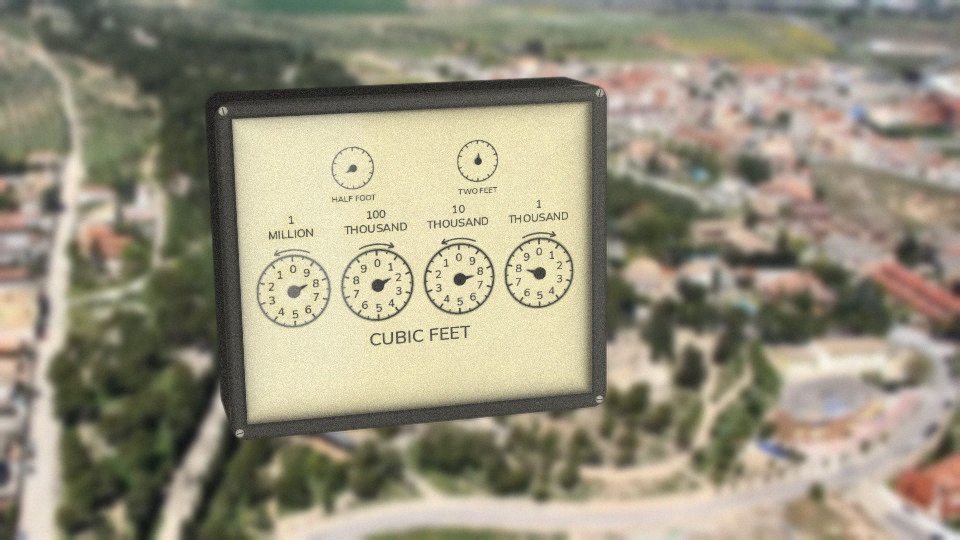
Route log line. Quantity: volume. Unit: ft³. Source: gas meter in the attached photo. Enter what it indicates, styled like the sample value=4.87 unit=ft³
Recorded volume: value=817800 unit=ft³
